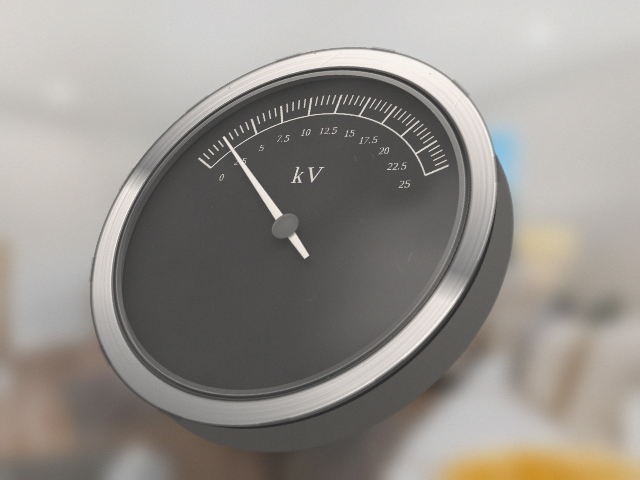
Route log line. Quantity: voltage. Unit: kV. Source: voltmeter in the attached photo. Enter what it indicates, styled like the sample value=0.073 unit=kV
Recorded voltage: value=2.5 unit=kV
